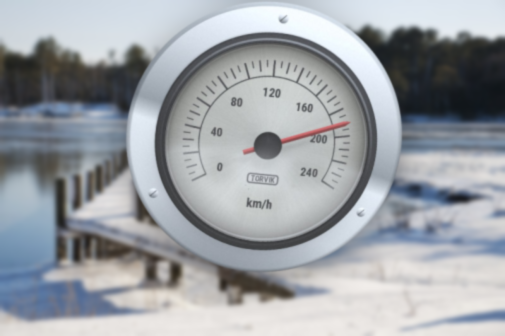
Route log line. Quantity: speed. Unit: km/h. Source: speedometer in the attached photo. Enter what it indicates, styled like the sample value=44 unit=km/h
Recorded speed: value=190 unit=km/h
